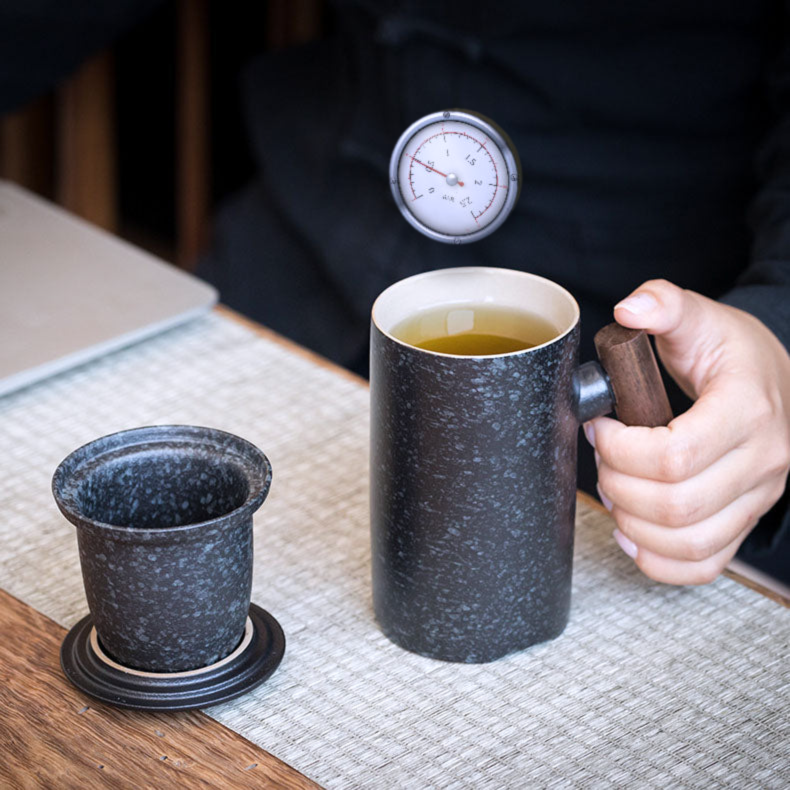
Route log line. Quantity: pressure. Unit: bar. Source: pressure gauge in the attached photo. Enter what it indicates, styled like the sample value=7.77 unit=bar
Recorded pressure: value=0.5 unit=bar
